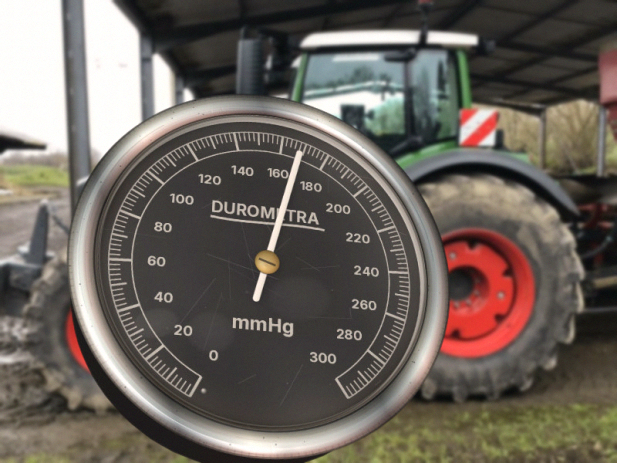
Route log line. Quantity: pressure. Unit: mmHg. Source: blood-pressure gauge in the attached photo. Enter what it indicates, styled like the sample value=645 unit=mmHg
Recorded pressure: value=168 unit=mmHg
